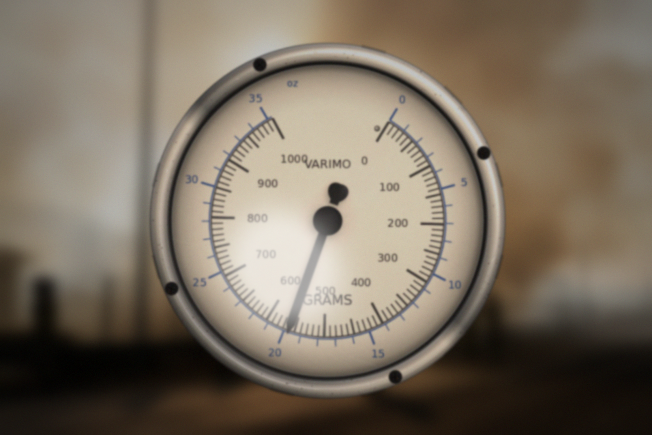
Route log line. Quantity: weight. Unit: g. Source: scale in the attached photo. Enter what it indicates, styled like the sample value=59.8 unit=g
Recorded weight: value=560 unit=g
